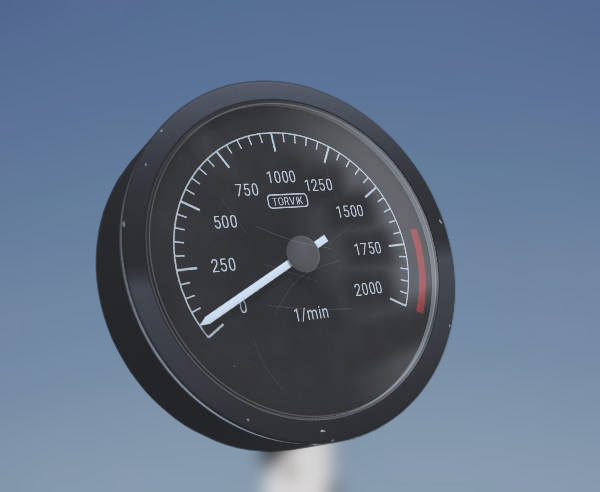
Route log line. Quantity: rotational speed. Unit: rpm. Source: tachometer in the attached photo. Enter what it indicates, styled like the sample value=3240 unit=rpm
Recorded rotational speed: value=50 unit=rpm
